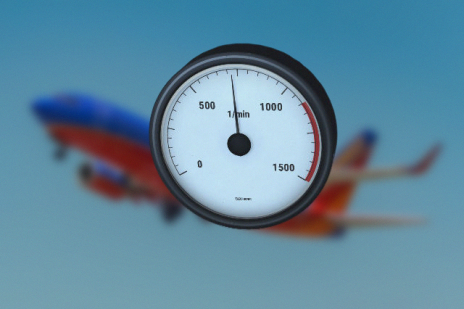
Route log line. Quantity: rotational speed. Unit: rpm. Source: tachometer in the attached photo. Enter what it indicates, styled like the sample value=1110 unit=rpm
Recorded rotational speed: value=725 unit=rpm
